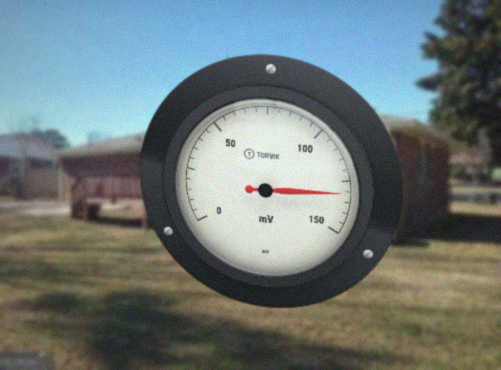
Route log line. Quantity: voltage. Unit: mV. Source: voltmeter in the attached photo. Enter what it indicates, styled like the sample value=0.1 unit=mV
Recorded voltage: value=130 unit=mV
